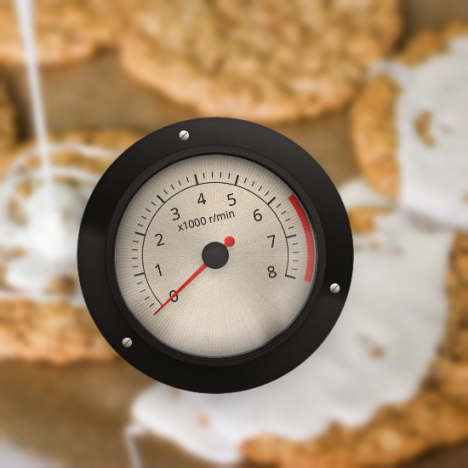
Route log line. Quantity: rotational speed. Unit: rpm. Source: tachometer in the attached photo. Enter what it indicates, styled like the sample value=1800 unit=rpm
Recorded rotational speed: value=0 unit=rpm
